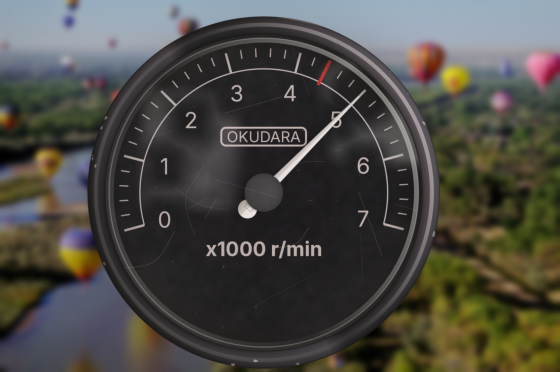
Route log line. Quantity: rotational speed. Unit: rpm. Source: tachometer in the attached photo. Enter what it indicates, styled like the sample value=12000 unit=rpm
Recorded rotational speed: value=5000 unit=rpm
